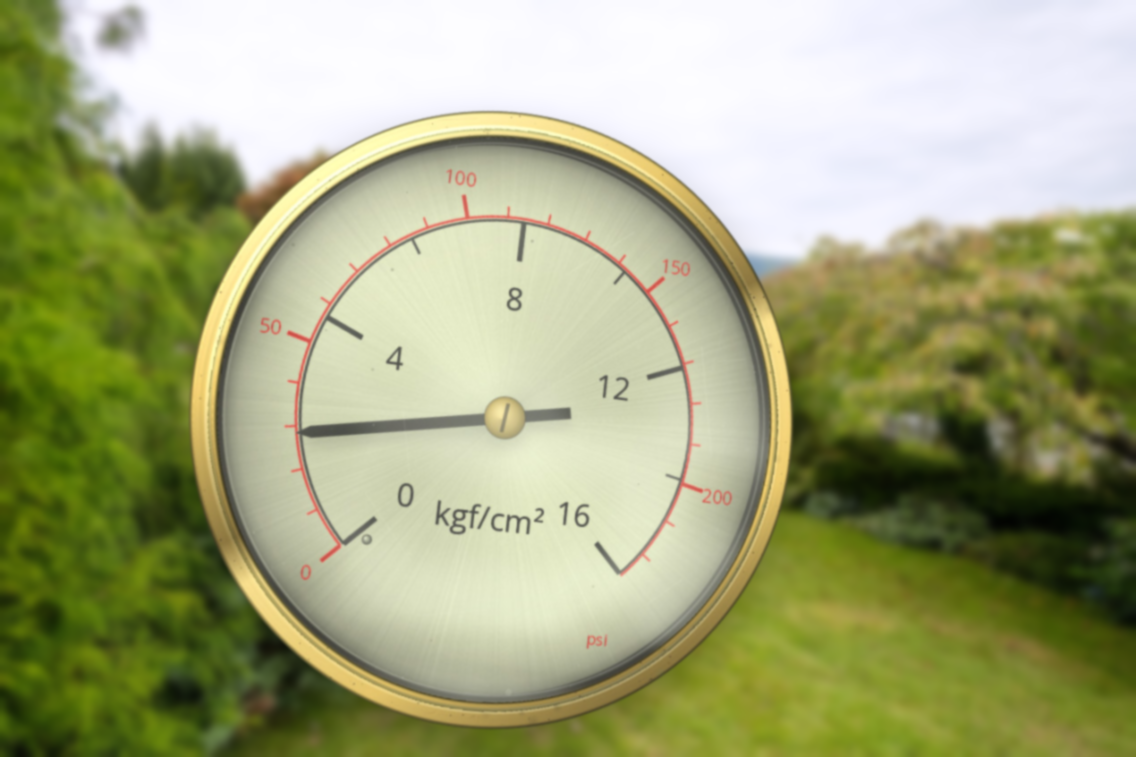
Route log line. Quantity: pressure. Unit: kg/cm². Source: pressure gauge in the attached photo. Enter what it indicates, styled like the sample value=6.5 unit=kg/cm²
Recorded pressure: value=2 unit=kg/cm²
